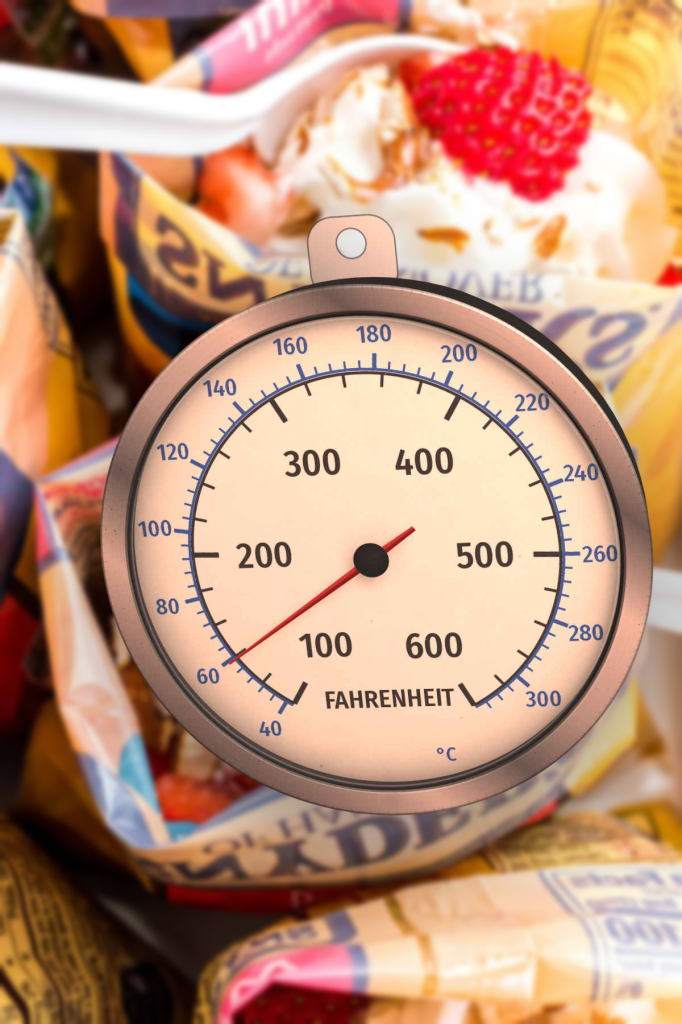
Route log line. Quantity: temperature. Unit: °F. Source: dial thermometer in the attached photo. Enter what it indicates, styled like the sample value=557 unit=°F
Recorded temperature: value=140 unit=°F
